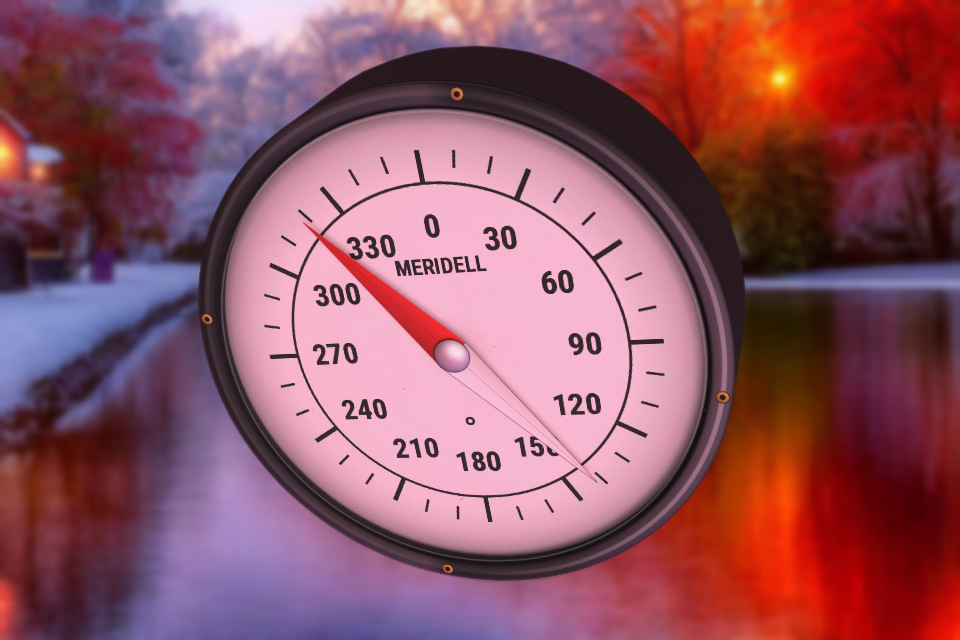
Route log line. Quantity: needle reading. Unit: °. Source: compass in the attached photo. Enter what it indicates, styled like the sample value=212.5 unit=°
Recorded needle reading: value=320 unit=°
